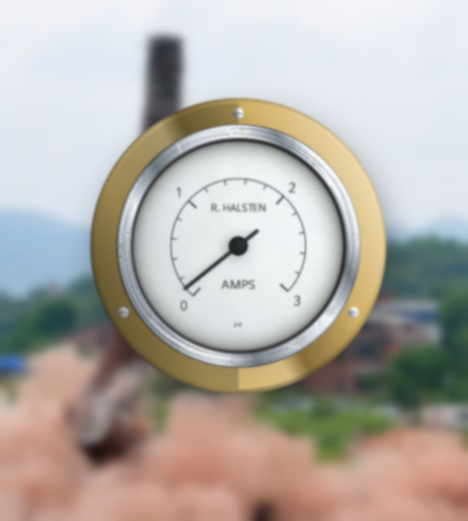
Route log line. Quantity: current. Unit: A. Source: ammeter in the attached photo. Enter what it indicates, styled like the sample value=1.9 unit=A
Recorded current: value=0.1 unit=A
